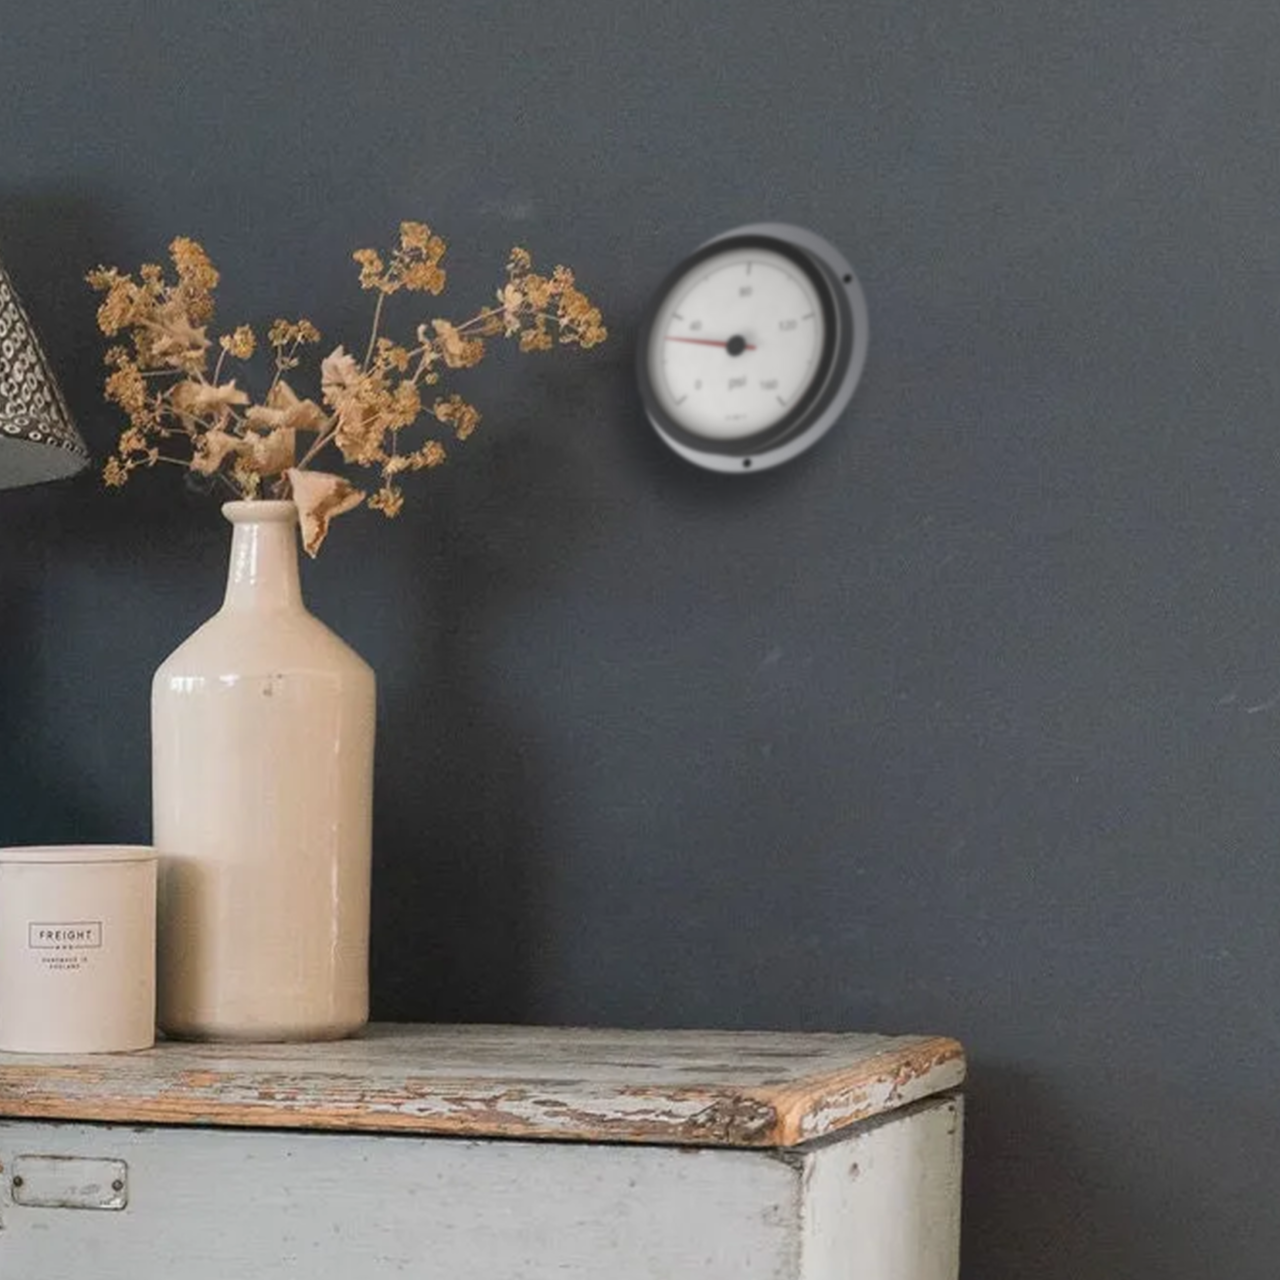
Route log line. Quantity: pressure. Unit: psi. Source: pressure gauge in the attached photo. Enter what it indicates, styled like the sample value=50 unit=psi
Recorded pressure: value=30 unit=psi
